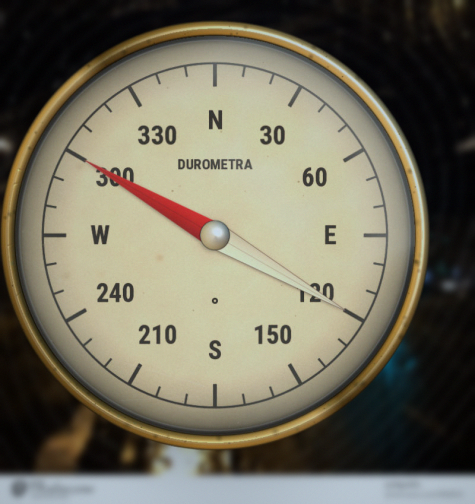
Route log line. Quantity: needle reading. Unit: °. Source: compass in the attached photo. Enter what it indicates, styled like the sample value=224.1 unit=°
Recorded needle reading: value=300 unit=°
